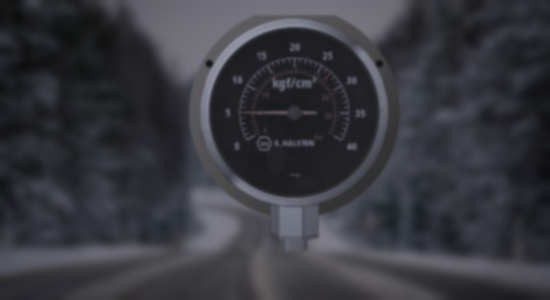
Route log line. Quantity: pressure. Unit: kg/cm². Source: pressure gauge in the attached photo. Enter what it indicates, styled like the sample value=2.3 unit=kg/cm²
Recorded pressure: value=5 unit=kg/cm²
